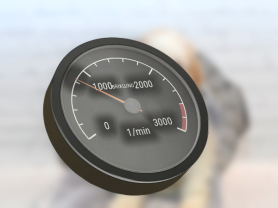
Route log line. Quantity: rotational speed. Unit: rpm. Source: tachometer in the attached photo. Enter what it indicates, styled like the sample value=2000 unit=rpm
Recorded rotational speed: value=800 unit=rpm
